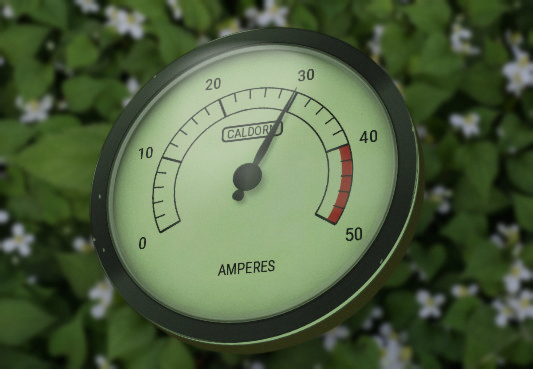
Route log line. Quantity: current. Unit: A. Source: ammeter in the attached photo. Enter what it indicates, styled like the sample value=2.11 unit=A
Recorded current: value=30 unit=A
